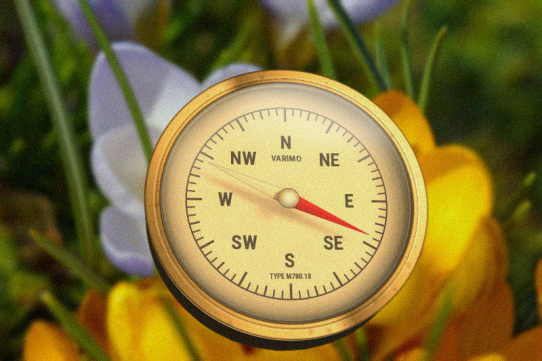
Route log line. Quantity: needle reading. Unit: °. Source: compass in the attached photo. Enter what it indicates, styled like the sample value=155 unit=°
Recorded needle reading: value=115 unit=°
